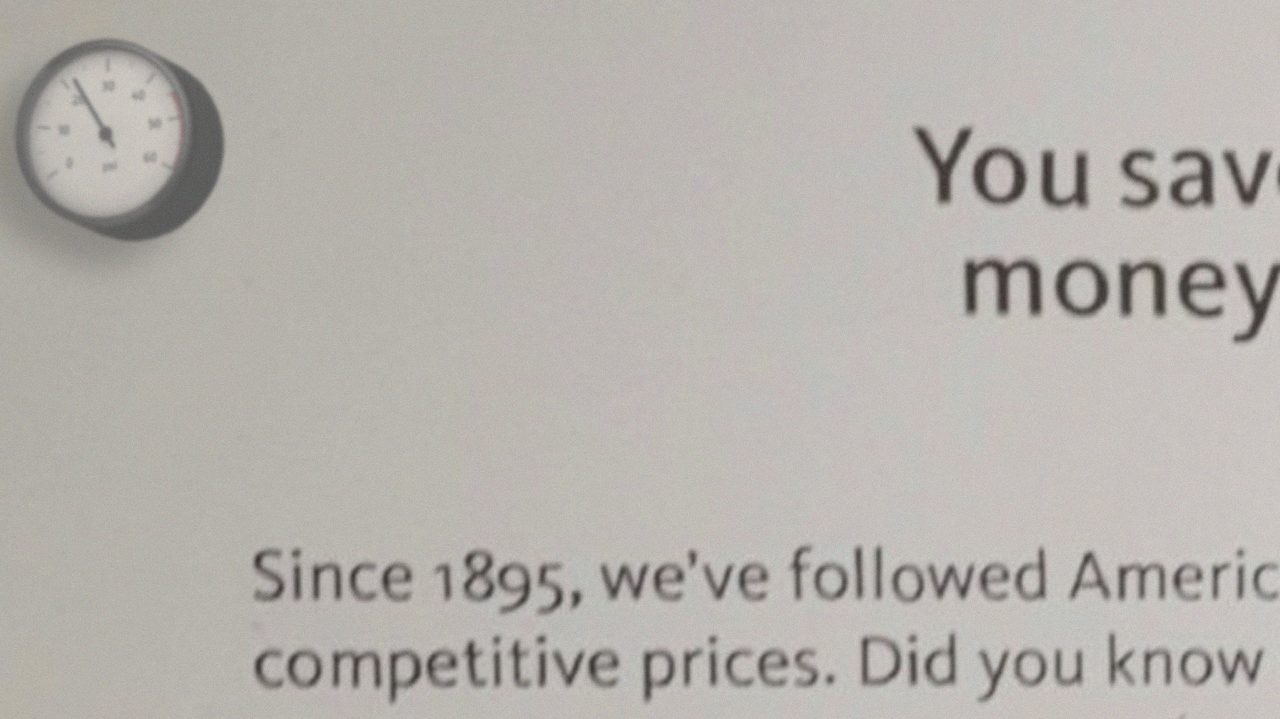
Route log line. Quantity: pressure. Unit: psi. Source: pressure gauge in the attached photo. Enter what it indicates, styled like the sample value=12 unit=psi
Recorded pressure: value=22.5 unit=psi
